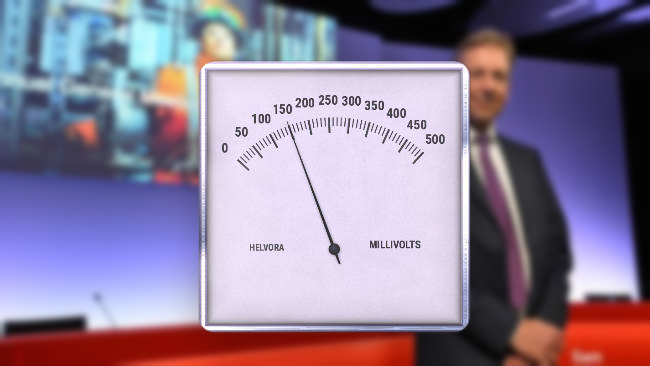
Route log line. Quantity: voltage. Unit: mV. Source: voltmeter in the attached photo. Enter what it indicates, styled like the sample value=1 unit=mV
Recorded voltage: value=150 unit=mV
